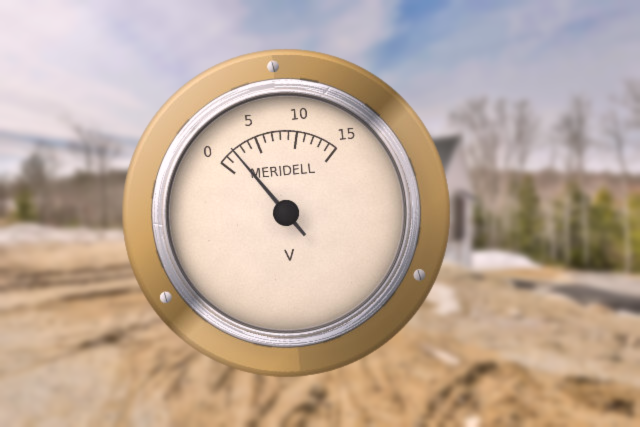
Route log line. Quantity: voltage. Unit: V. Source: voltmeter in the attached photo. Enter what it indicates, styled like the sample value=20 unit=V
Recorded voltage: value=2 unit=V
